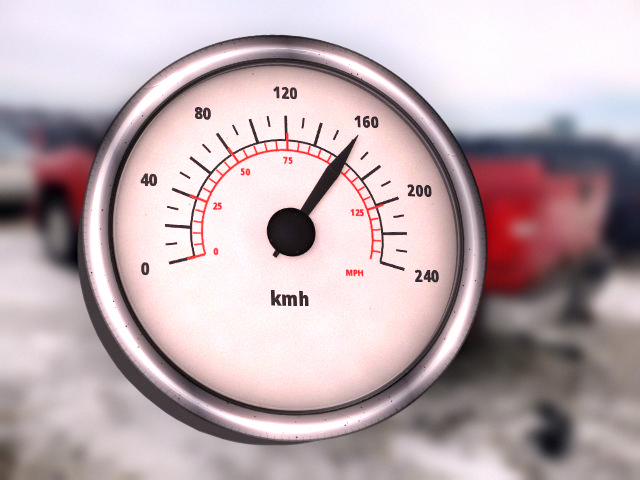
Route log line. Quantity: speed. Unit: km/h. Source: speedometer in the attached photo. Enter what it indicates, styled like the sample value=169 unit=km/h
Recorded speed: value=160 unit=km/h
